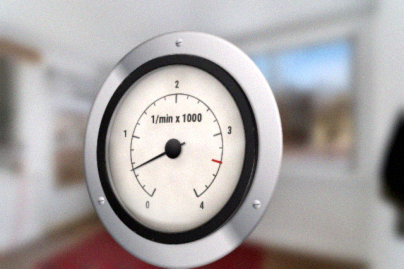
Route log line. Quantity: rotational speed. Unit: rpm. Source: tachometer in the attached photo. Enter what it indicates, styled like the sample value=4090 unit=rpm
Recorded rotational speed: value=500 unit=rpm
